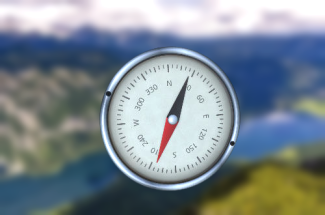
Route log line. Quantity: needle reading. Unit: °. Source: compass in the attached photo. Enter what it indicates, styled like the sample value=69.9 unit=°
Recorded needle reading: value=205 unit=°
